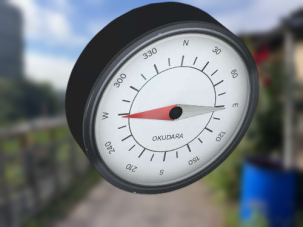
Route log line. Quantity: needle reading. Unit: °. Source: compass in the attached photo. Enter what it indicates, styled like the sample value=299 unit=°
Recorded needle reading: value=270 unit=°
